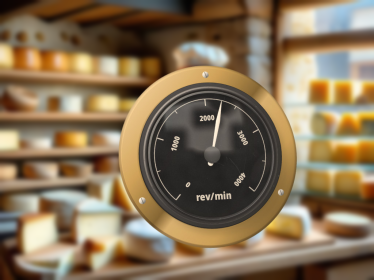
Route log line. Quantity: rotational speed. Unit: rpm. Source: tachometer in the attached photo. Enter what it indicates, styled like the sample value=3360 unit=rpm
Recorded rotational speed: value=2250 unit=rpm
